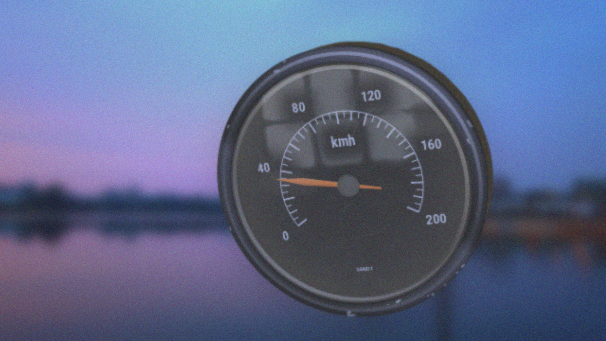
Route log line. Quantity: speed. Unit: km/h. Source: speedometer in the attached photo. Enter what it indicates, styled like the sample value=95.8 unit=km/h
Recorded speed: value=35 unit=km/h
